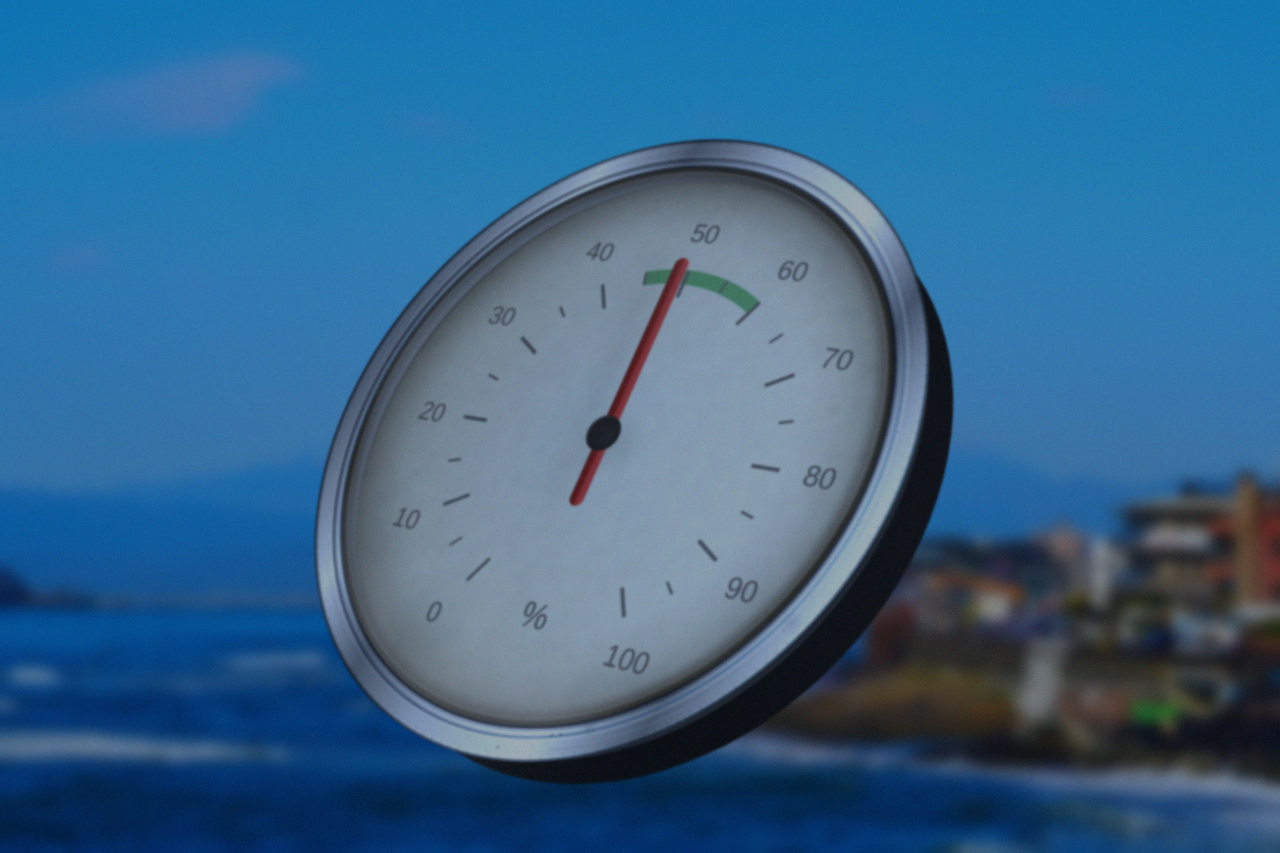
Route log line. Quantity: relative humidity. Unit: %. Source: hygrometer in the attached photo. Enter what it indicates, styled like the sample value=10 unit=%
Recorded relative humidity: value=50 unit=%
